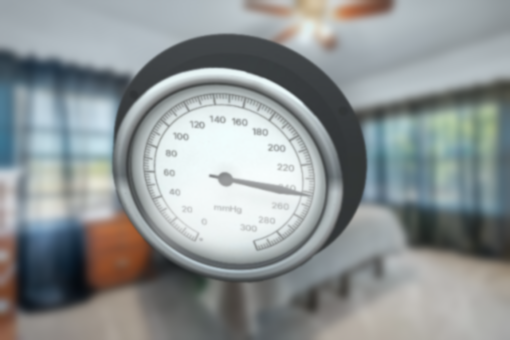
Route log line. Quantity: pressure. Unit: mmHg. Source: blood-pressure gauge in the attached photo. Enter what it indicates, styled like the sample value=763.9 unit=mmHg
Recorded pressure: value=240 unit=mmHg
